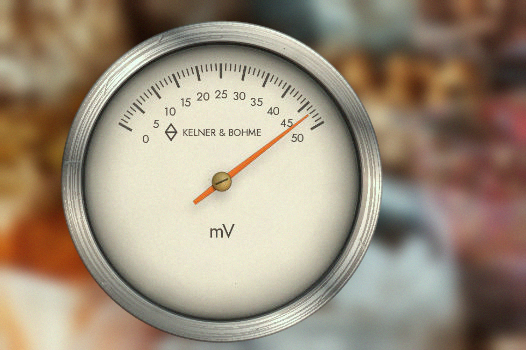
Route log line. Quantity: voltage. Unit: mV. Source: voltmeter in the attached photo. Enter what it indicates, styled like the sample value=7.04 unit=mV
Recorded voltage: value=47 unit=mV
